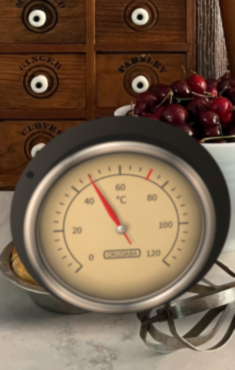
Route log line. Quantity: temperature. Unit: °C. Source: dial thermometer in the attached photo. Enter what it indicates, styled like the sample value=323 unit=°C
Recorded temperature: value=48 unit=°C
